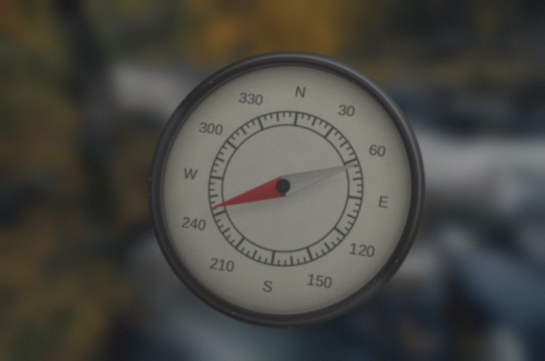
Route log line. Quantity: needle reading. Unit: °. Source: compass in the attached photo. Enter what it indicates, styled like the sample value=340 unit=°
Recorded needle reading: value=245 unit=°
